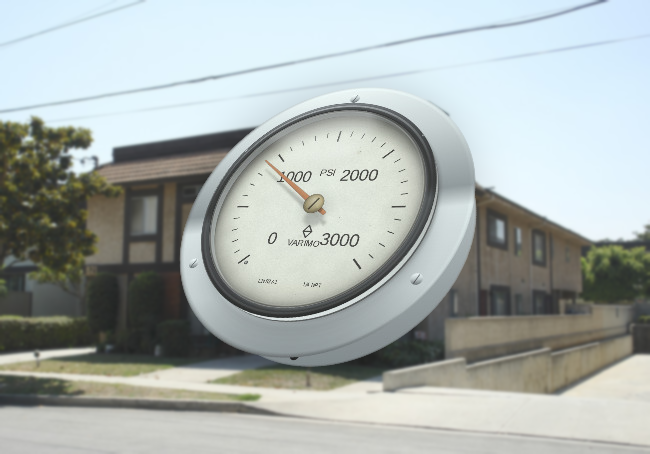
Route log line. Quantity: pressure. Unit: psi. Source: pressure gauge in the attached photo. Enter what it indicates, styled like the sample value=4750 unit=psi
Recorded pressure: value=900 unit=psi
